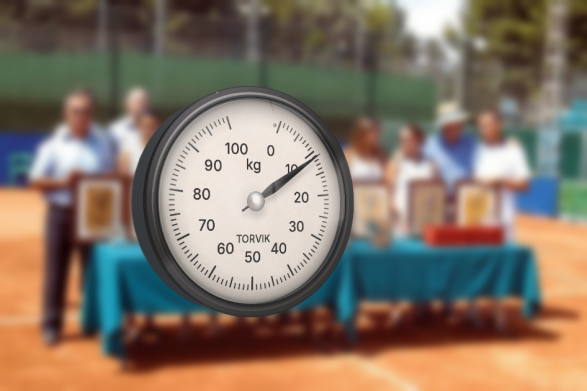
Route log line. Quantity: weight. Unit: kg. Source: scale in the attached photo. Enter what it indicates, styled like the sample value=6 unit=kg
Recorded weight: value=11 unit=kg
